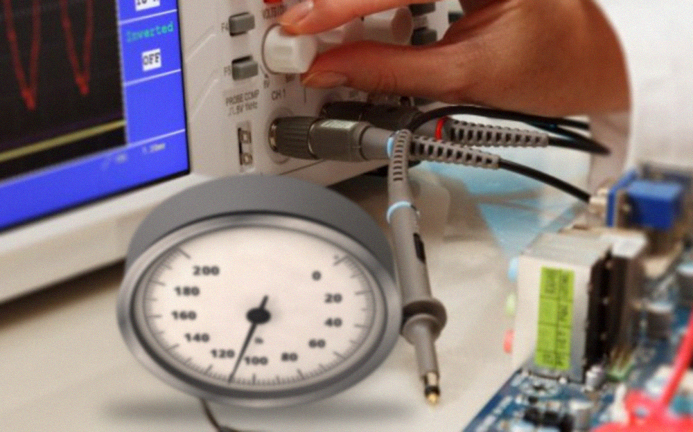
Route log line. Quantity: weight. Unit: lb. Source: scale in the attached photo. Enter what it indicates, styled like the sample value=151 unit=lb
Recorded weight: value=110 unit=lb
